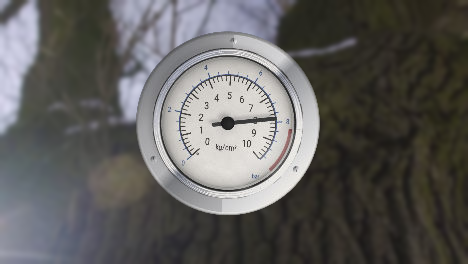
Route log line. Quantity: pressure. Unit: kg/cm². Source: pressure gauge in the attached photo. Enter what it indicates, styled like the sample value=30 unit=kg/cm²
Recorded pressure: value=8 unit=kg/cm²
